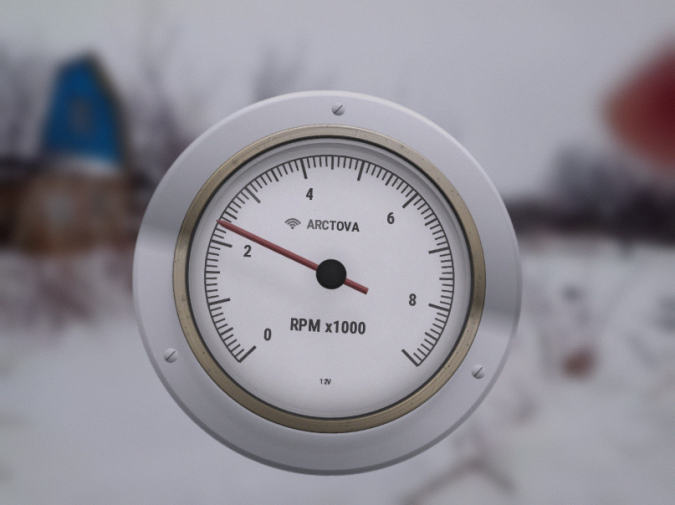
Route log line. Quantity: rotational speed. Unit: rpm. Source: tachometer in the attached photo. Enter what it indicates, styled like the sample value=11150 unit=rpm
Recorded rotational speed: value=2300 unit=rpm
